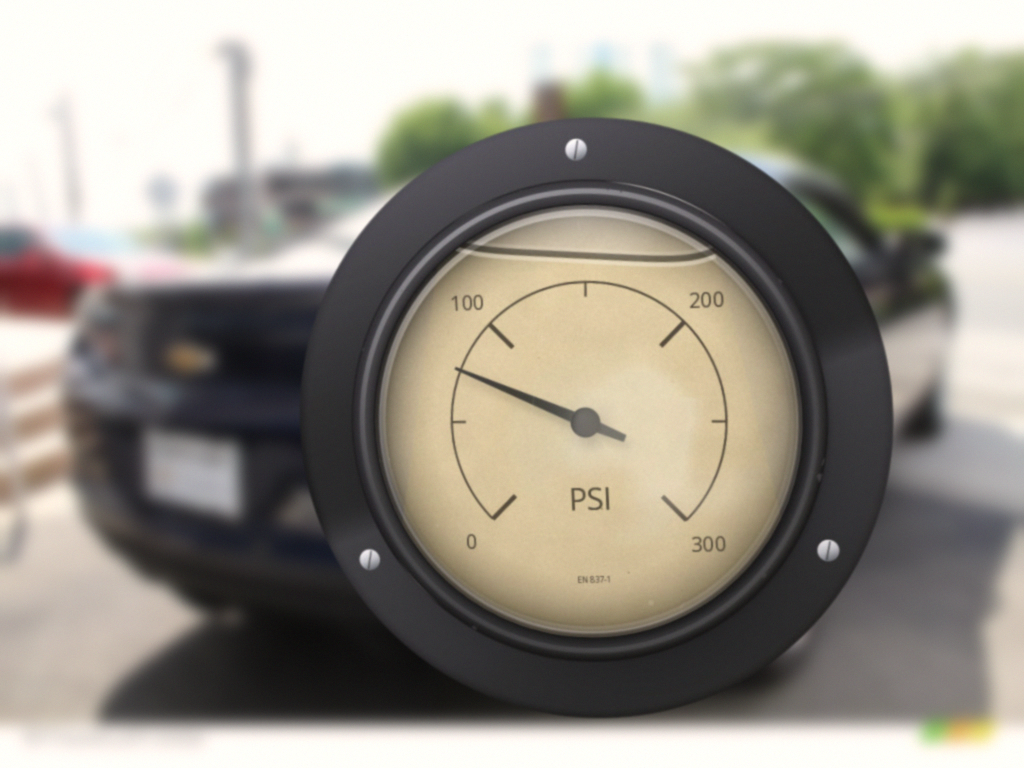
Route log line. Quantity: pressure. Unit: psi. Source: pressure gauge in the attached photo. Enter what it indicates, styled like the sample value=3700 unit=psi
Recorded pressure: value=75 unit=psi
